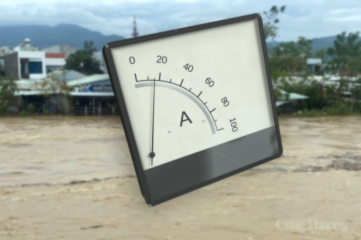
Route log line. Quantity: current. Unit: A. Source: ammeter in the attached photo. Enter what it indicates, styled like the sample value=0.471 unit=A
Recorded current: value=15 unit=A
